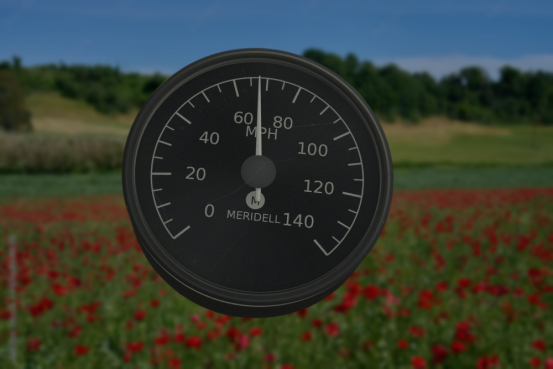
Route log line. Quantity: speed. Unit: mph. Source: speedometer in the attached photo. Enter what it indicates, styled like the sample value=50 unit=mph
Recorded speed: value=67.5 unit=mph
